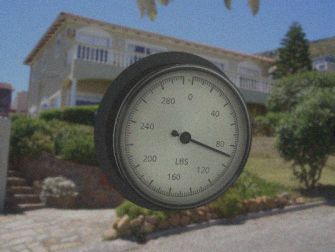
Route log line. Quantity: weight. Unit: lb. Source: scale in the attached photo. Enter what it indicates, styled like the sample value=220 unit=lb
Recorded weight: value=90 unit=lb
